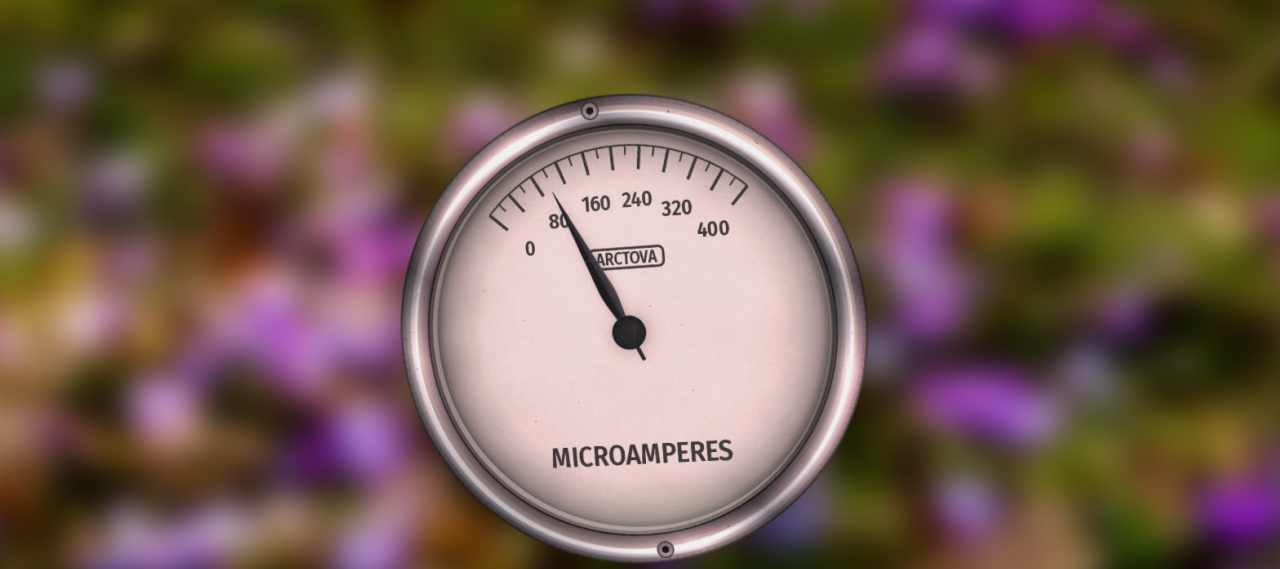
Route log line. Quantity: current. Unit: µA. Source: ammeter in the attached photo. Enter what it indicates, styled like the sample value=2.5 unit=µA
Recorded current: value=100 unit=µA
